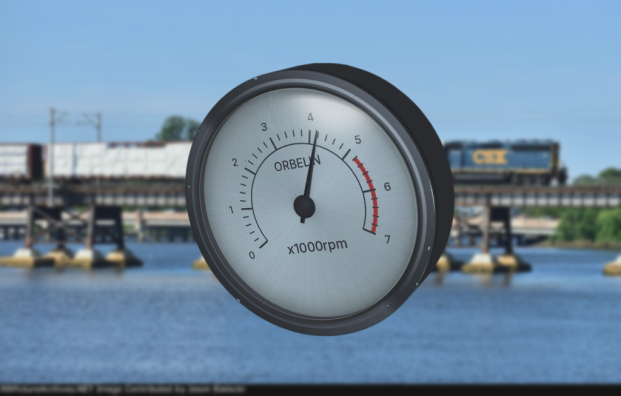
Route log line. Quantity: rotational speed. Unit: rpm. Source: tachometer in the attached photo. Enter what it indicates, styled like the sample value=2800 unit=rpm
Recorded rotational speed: value=4200 unit=rpm
